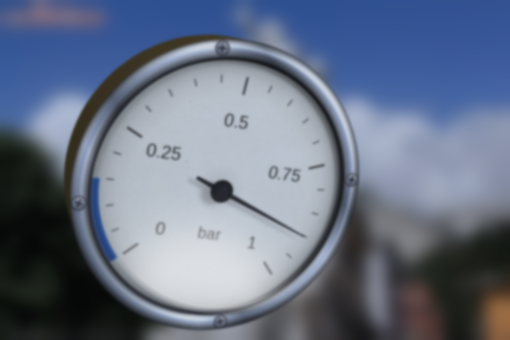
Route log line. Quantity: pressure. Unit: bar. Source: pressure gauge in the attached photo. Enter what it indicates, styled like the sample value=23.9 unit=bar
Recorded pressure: value=0.9 unit=bar
